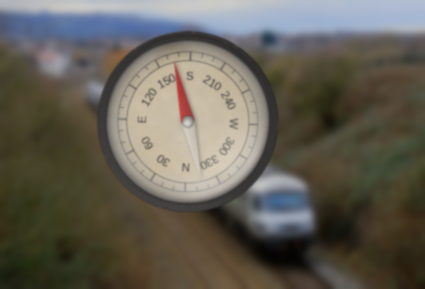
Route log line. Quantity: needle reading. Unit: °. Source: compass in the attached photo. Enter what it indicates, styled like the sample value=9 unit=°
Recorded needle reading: value=165 unit=°
